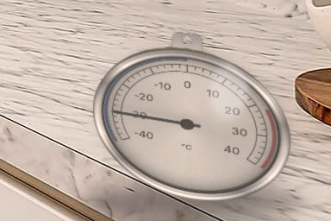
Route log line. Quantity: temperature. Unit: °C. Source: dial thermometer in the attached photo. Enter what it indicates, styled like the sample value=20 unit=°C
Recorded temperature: value=-30 unit=°C
